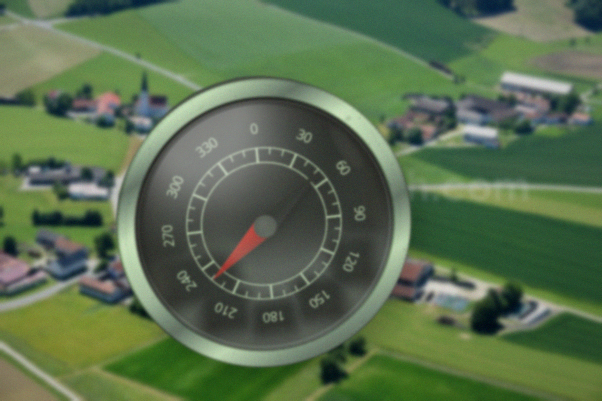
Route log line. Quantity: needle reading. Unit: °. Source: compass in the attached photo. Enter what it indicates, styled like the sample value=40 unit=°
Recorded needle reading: value=230 unit=°
